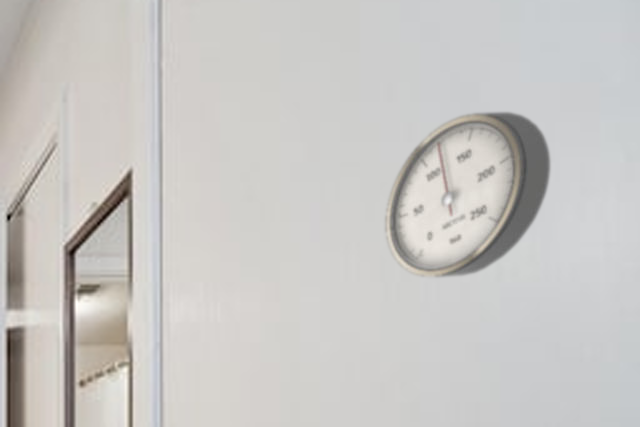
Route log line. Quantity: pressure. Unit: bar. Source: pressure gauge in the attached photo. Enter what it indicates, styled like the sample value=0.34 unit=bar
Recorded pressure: value=120 unit=bar
